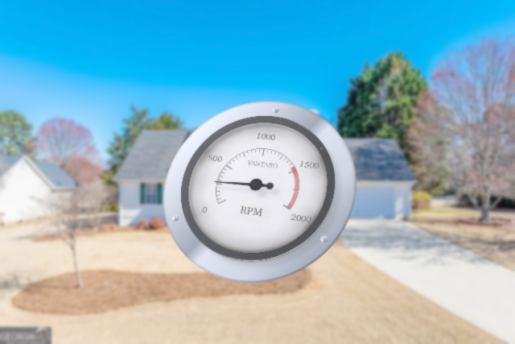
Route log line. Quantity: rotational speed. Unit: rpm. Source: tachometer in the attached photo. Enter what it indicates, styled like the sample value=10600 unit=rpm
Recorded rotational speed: value=250 unit=rpm
